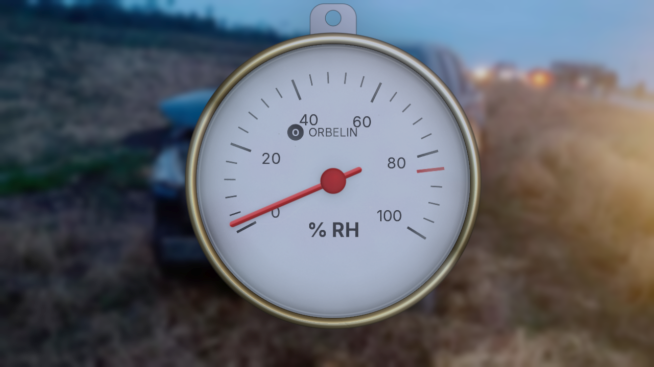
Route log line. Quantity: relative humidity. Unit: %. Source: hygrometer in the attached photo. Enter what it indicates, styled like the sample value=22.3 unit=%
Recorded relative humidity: value=2 unit=%
